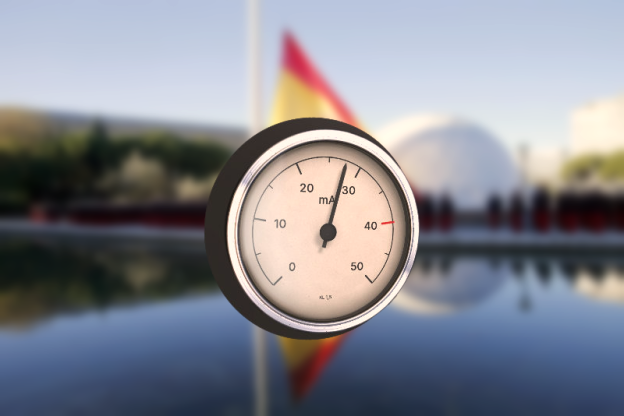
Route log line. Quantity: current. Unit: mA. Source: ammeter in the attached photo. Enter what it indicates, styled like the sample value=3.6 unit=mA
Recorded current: value=27.5 unit=mA
